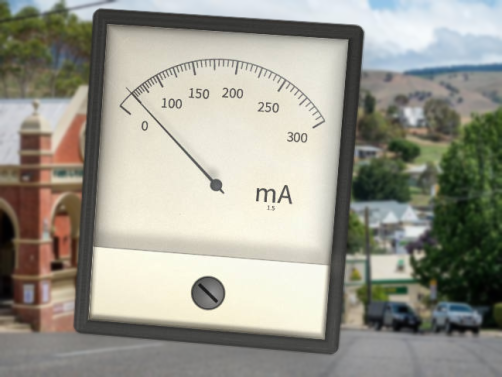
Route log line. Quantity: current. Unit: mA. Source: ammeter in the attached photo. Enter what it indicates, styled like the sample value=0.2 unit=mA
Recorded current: value=50 unit=mA
